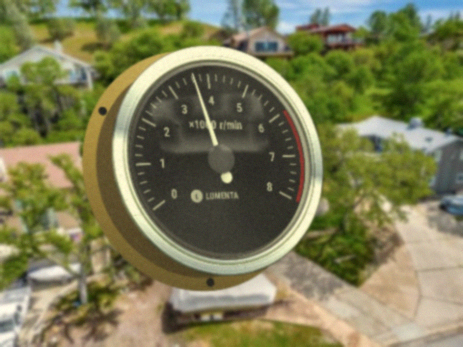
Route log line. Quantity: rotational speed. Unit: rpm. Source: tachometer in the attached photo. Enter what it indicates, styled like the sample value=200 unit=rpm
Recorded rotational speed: value=3600 unit=rpm
